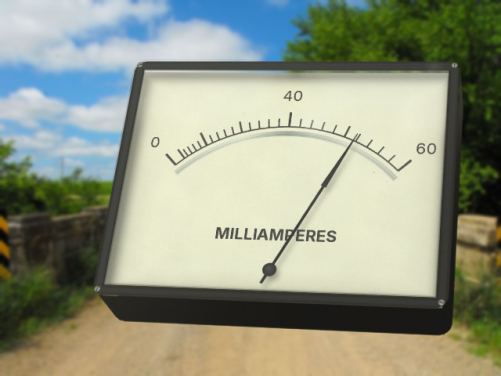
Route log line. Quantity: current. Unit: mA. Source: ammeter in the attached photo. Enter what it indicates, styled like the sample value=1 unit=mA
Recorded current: value=52 unit=mA
